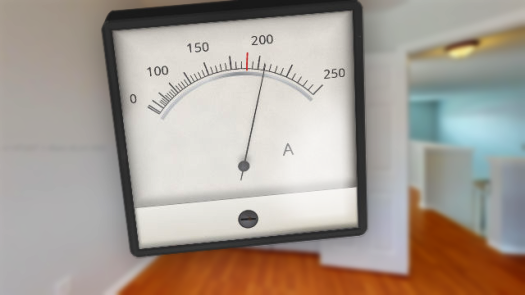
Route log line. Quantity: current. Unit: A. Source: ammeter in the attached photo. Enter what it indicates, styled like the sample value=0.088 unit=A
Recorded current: value=205 unit=A
